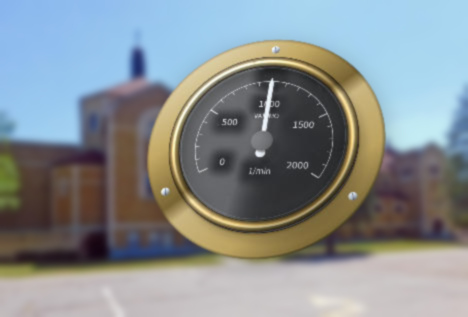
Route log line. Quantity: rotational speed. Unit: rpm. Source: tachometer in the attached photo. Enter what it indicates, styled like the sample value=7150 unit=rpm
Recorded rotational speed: value=1000 unit=rpm
